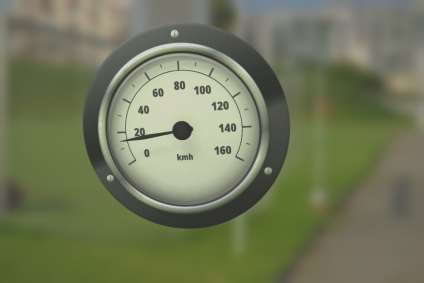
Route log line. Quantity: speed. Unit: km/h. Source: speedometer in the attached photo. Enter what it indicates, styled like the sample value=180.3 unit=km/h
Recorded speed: value=15 unit=km/h
